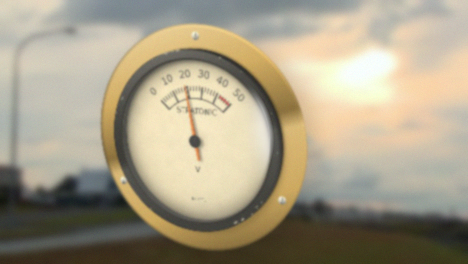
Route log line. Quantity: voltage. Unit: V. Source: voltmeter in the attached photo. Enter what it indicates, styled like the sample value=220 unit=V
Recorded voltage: value=20 unit=V
